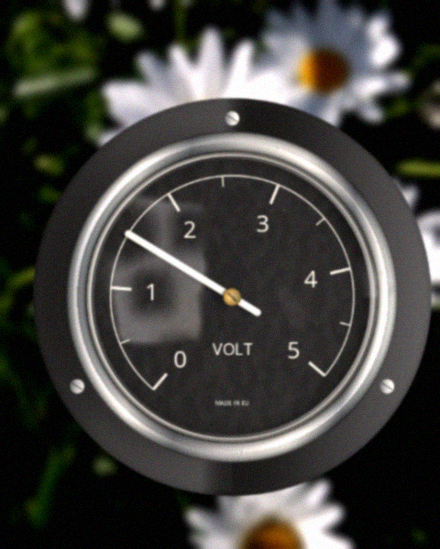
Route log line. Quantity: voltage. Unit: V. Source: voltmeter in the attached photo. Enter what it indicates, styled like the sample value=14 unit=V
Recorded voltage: value=1.5 unit=V
